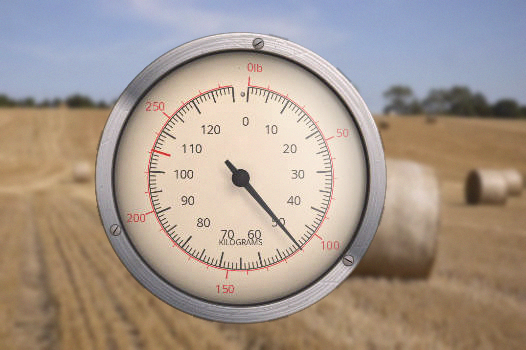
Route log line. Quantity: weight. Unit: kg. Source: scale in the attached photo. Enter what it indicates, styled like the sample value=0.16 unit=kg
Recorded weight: value=50 unit=kg
